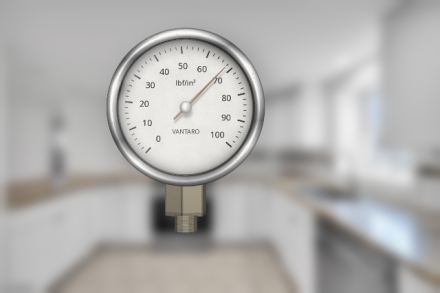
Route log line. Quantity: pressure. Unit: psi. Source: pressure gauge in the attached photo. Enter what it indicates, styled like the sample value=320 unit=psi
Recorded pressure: value=68 unit=psi
